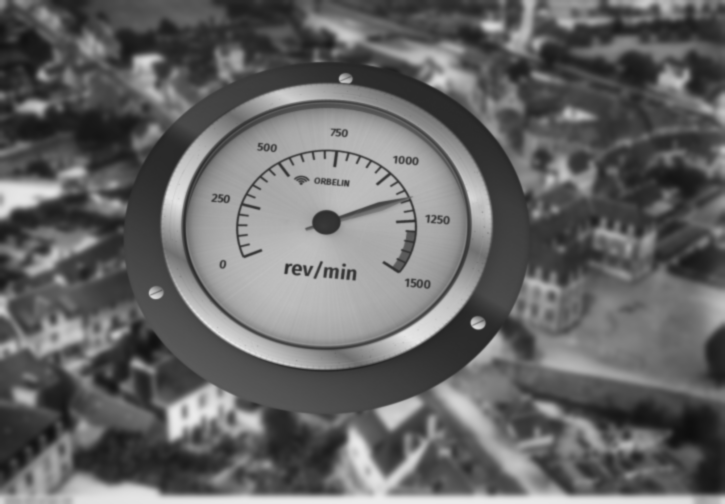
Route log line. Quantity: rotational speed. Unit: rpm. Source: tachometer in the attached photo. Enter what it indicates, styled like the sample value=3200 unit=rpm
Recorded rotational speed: value=1150 unit=rpm
